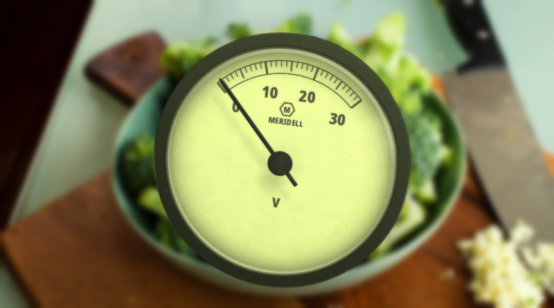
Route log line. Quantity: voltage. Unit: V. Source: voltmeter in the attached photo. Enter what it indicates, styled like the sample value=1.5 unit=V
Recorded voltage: value=1 unit=V
